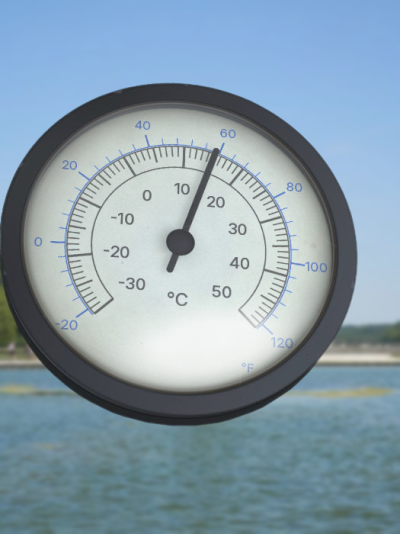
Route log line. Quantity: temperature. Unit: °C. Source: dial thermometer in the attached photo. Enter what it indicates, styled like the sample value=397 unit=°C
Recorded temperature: value=15 unit=°C
